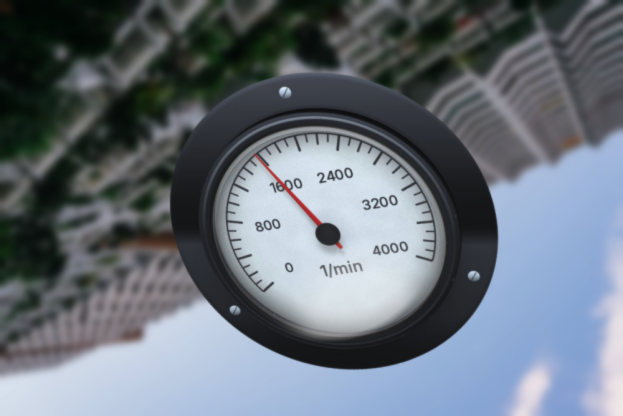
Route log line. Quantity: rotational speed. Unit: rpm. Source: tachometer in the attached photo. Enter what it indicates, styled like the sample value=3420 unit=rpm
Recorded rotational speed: value=1600 unit=rpm
